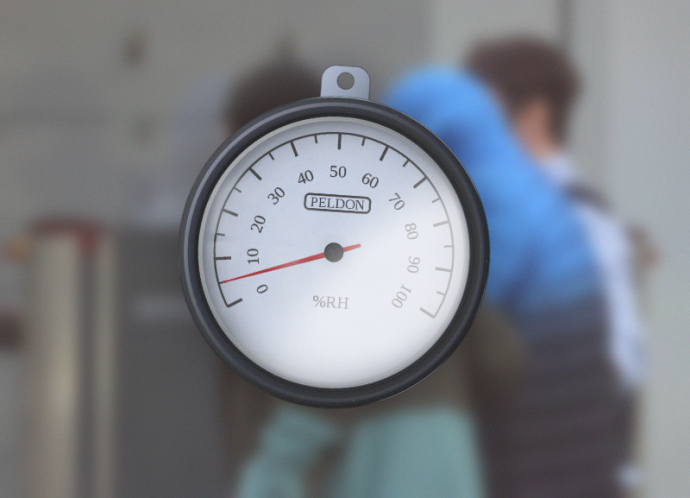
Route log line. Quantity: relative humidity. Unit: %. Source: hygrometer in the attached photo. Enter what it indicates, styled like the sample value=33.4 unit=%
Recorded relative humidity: value=5 unit=%
